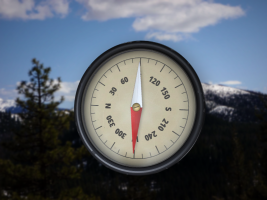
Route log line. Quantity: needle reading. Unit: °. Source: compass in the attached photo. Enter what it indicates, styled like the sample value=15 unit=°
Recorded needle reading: value=270 unit=°
